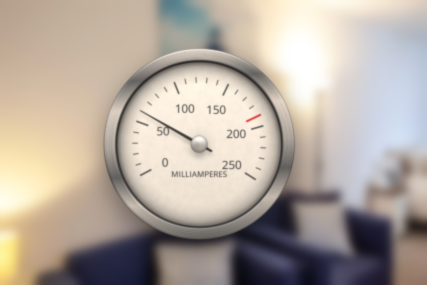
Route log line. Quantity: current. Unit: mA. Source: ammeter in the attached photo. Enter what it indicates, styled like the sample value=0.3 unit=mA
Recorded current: value=60 unit=mA
